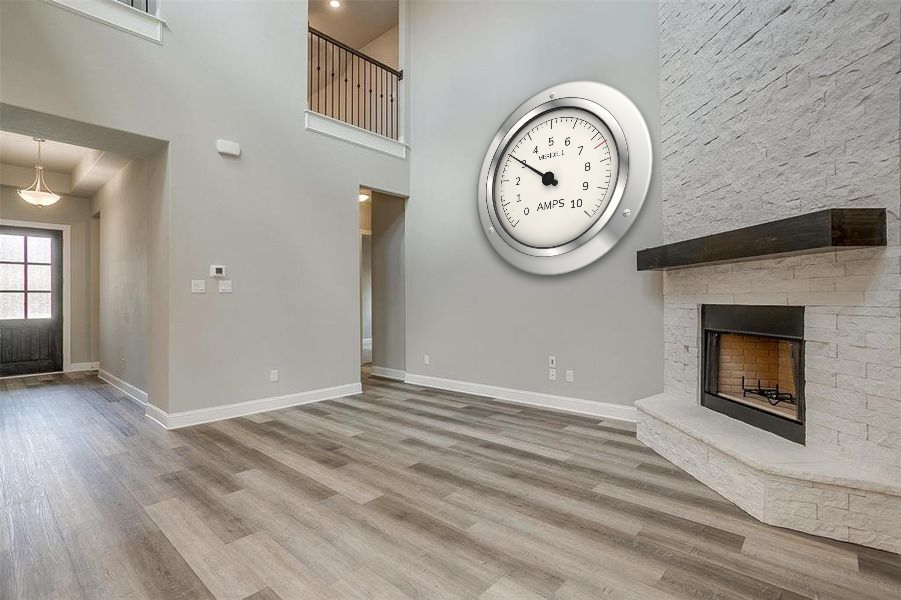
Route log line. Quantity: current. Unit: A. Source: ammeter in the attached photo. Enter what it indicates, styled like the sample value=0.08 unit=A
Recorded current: value=3 unit=A
